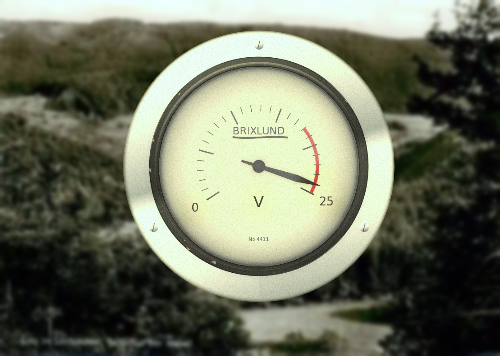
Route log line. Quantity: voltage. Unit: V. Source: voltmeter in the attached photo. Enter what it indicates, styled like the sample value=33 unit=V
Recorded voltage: value=24 unit=V
